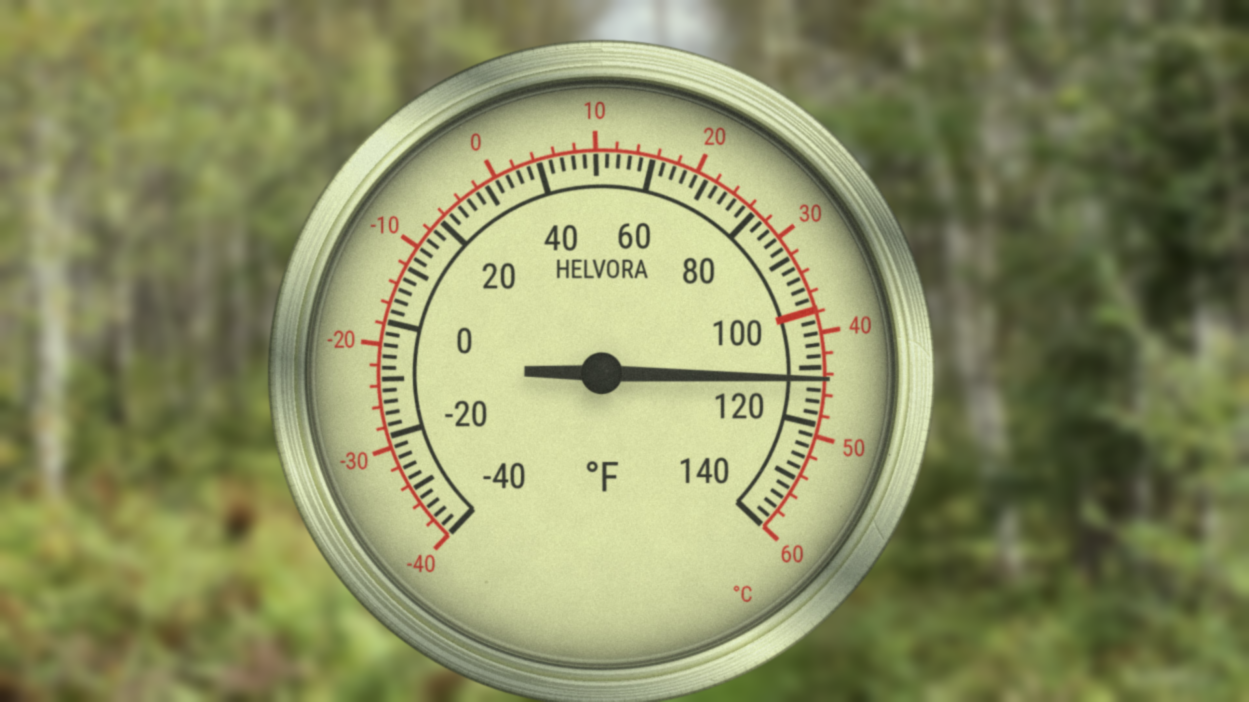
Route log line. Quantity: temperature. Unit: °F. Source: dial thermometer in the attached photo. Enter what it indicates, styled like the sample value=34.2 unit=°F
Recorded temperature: value=112 unit=°F
